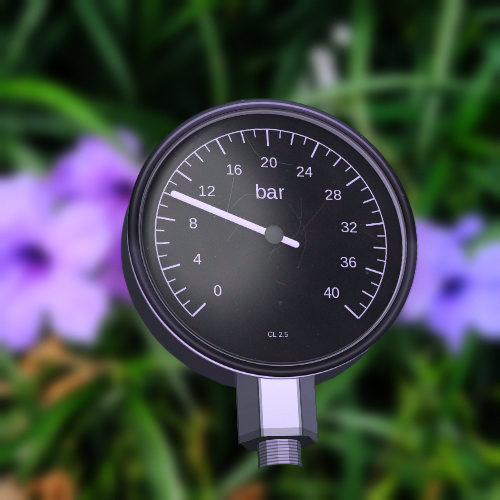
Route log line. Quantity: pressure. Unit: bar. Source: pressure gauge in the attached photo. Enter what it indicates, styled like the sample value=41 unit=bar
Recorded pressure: value=10 unit=bar
